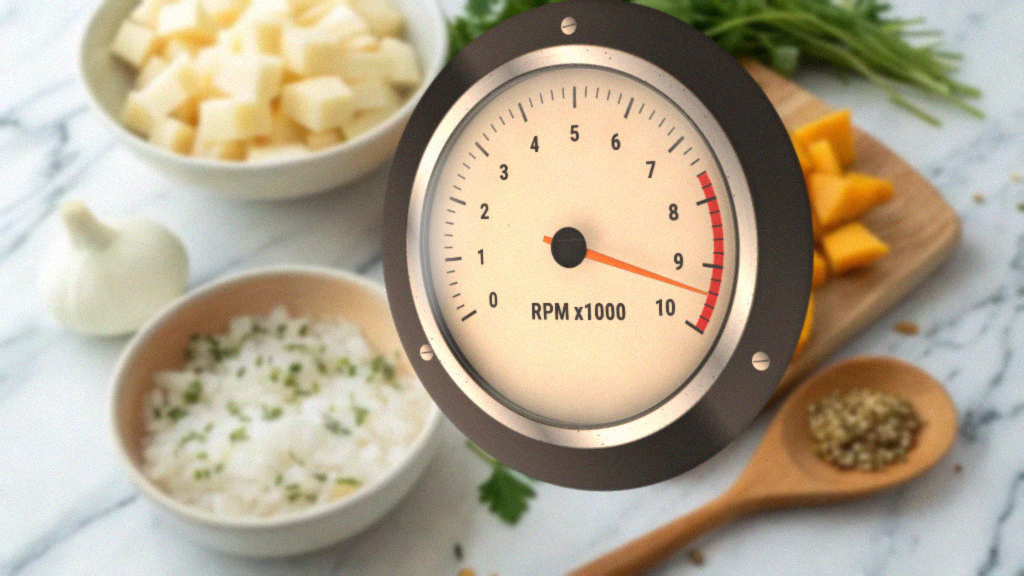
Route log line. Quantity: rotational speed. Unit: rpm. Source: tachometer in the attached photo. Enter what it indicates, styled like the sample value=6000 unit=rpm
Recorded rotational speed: value=9400 unit=rpm
